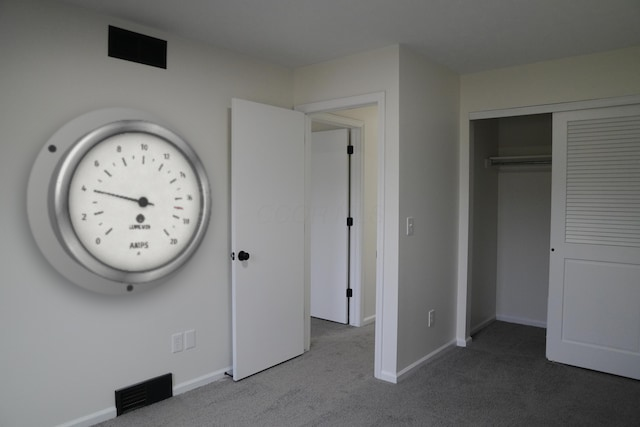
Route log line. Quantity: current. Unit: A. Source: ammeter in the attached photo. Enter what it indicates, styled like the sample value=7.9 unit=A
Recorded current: value=4 unit=A
